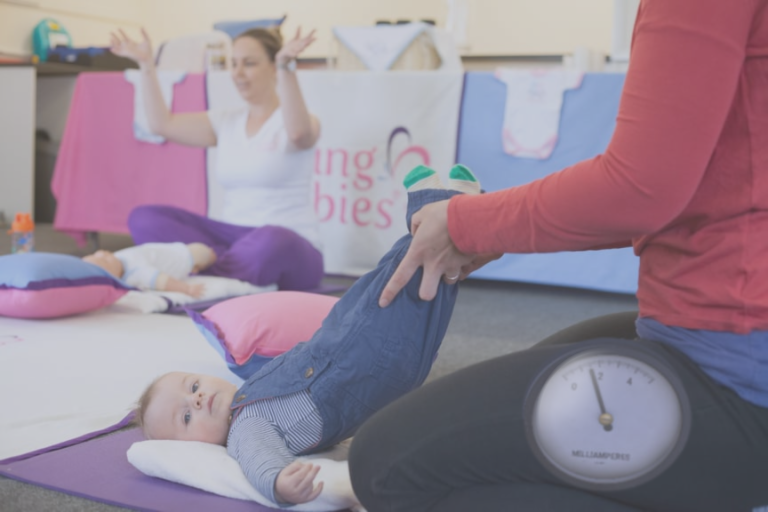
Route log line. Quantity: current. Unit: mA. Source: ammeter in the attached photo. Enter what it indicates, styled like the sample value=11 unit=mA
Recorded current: value=1.5 unit=mA
